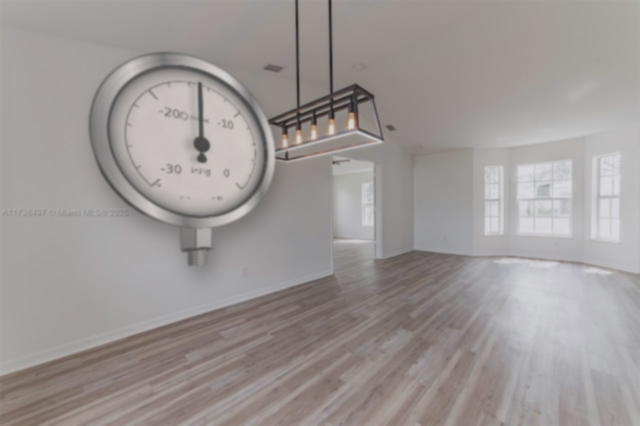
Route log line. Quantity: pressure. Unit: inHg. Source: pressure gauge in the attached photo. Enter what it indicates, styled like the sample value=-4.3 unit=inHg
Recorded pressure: value=-15 unit=inHg
